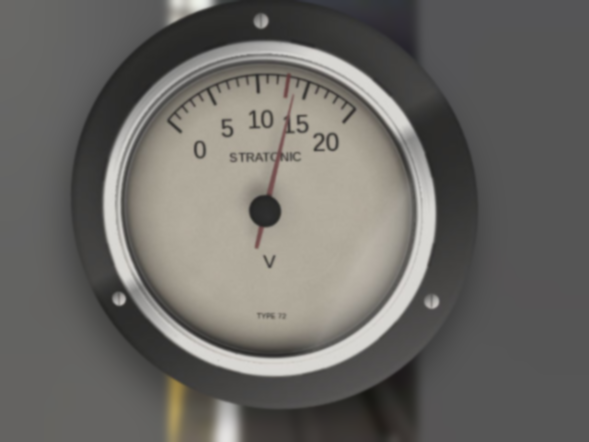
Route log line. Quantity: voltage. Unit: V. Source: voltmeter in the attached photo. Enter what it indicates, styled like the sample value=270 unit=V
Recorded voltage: value=14 unit=V
